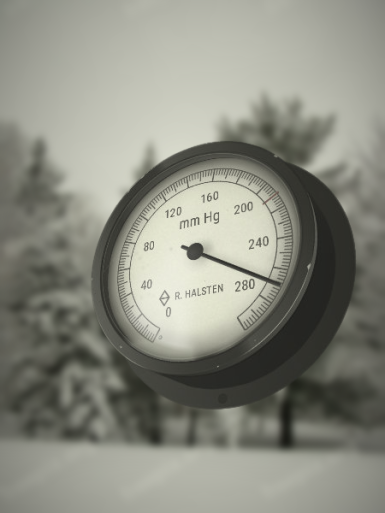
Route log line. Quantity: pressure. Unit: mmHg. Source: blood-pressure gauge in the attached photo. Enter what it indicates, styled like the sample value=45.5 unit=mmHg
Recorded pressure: value=270 unit=mmHg
